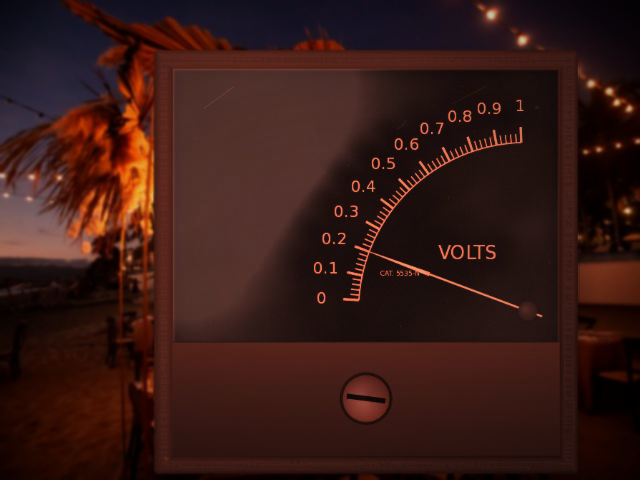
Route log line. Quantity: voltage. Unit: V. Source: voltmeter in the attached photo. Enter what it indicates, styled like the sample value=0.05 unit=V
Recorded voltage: value=0.2 unit=V
